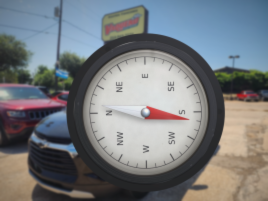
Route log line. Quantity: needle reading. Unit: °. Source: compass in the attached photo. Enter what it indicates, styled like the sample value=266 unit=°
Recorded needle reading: value=190 unit=°
